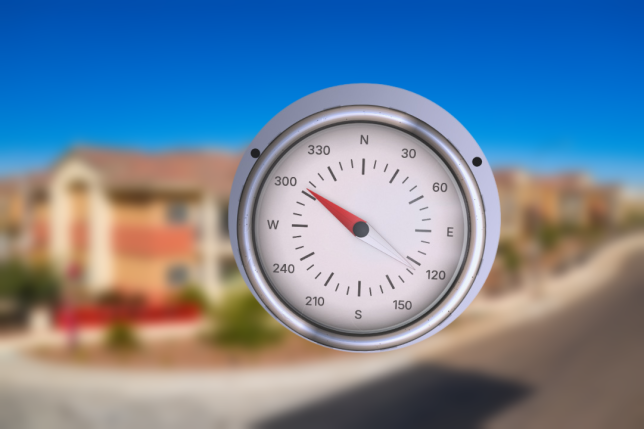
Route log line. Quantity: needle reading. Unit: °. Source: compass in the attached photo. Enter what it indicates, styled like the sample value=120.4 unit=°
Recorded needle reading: value=305 unit=°
